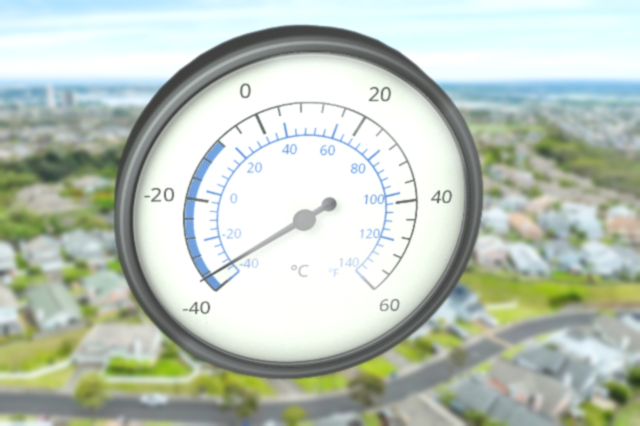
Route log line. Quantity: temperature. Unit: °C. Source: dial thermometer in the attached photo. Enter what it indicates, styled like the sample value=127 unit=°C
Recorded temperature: value=-36 unit=°C
